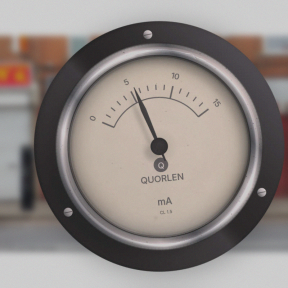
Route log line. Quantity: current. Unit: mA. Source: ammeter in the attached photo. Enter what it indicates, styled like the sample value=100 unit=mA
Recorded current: value=5.5 unit=mA
